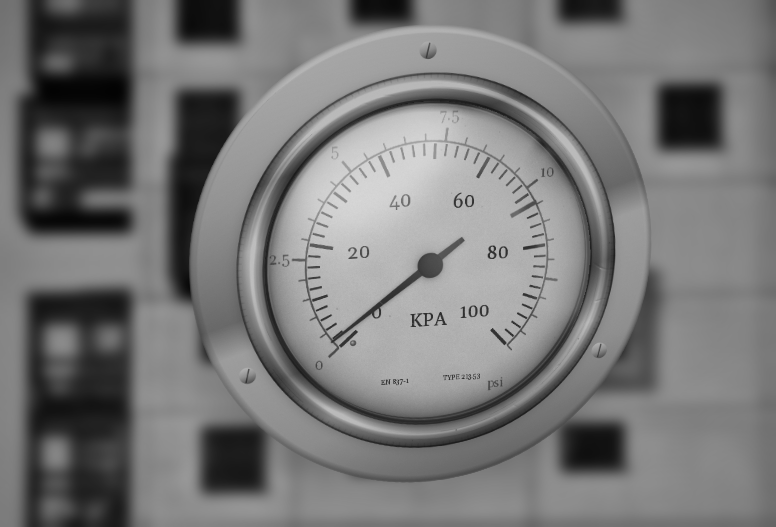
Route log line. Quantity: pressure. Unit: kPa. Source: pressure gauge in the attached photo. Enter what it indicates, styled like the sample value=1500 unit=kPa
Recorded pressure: value=2 unit=kPa
